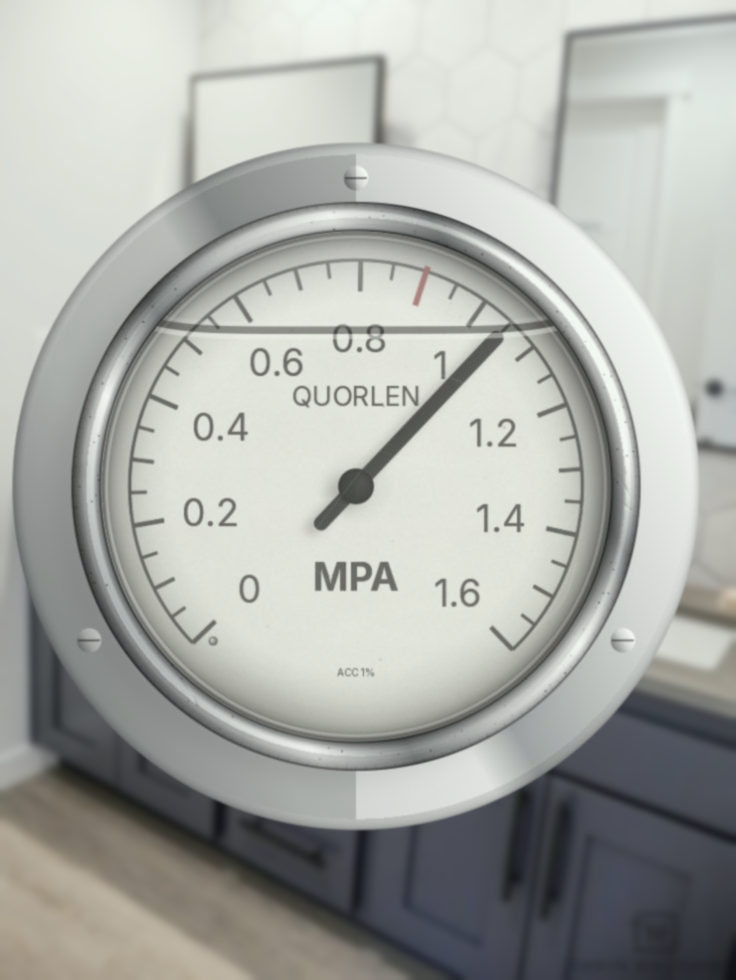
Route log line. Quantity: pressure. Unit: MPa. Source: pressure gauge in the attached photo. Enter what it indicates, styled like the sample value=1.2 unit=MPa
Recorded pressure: value=1.05 unit=MPa
